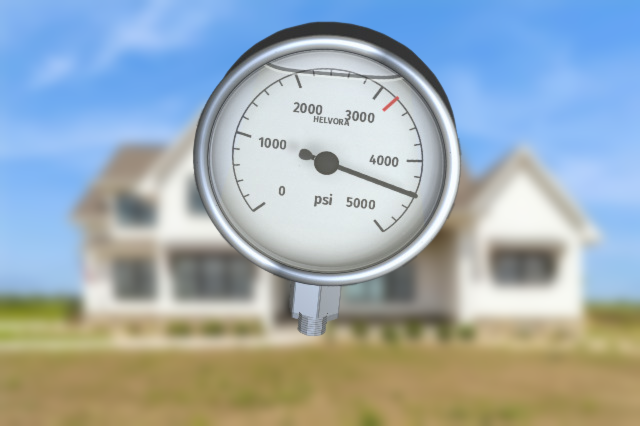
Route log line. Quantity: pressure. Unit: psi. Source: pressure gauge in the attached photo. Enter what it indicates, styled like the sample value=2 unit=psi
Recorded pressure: value=4400 unit=psi
